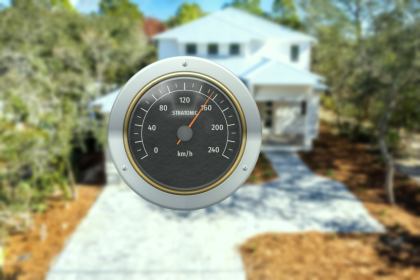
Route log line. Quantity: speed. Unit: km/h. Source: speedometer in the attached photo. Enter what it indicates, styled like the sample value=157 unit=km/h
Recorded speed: value=155 unit=km/h
